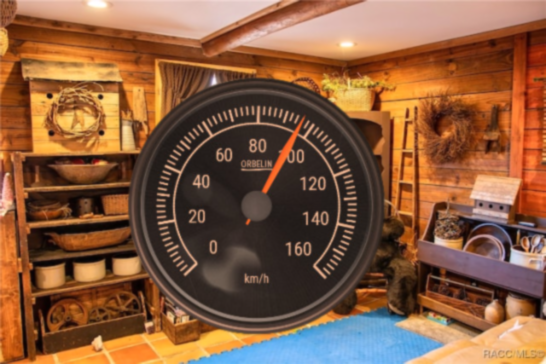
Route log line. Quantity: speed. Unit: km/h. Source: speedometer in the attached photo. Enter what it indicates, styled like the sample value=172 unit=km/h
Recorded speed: value=96 unit=km/h
